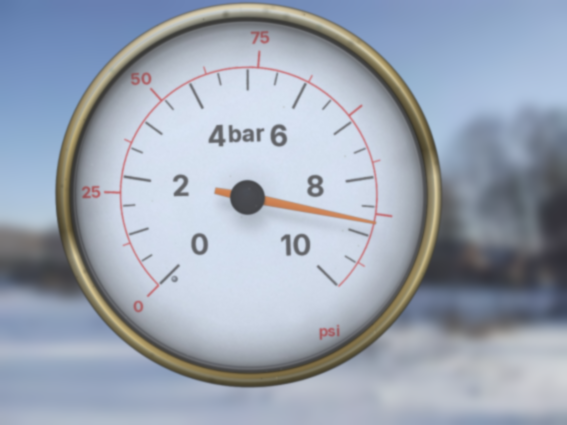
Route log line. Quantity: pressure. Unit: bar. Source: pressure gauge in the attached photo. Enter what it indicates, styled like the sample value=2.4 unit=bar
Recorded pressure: value=8.75 unit=bar
